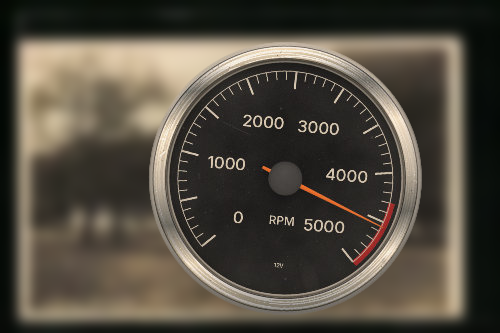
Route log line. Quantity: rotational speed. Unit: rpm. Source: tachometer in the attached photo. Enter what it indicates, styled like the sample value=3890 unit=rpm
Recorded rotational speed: value=4550 unit=rpm
